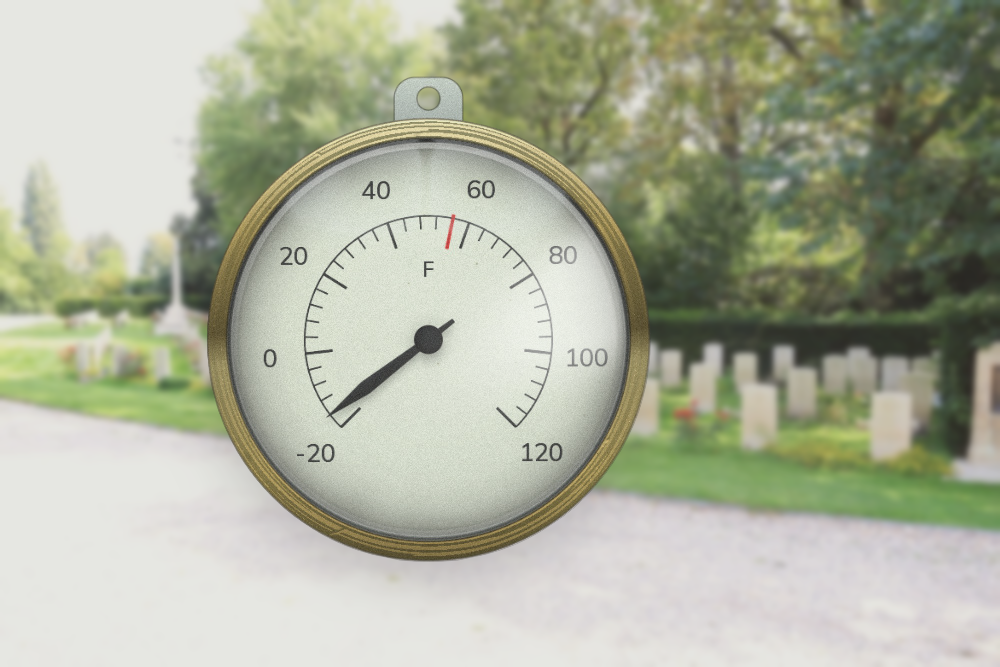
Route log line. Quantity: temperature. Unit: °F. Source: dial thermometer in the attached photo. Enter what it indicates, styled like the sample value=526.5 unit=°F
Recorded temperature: value=-16 unit=°F
